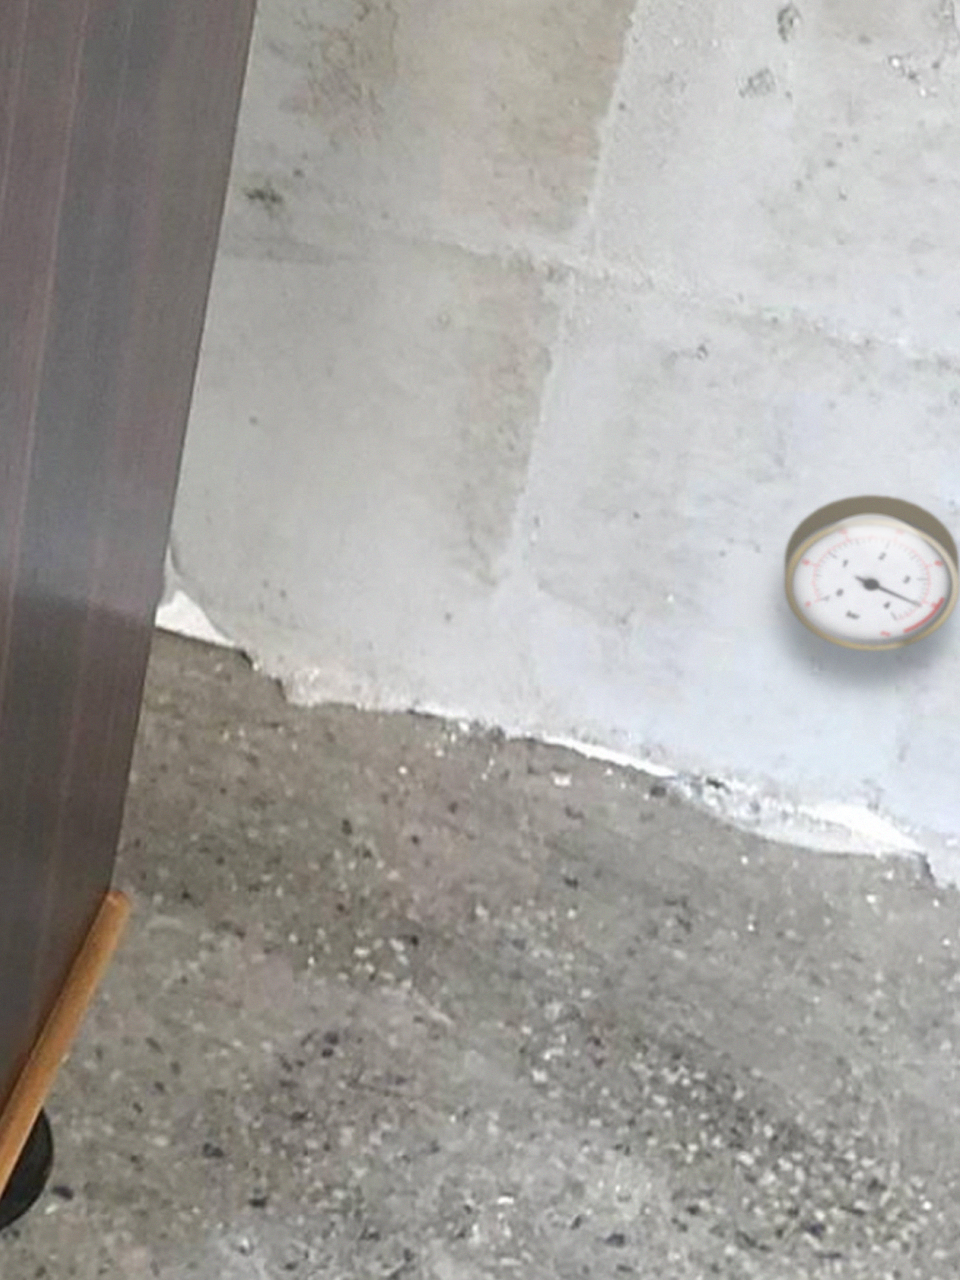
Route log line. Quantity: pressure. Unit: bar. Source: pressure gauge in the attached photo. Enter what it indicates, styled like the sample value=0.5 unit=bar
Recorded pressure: value=3.5 unit=bar
